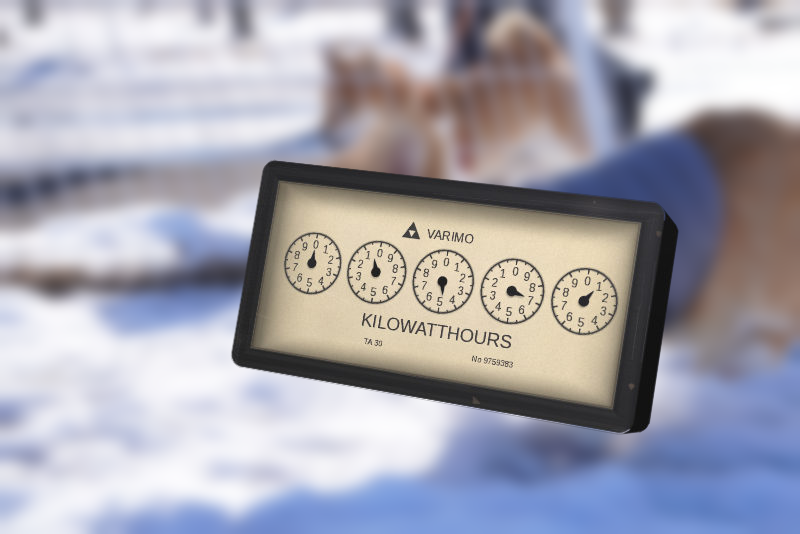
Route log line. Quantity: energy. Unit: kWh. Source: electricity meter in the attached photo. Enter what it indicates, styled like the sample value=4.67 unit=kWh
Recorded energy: value=471 unit=kWh
